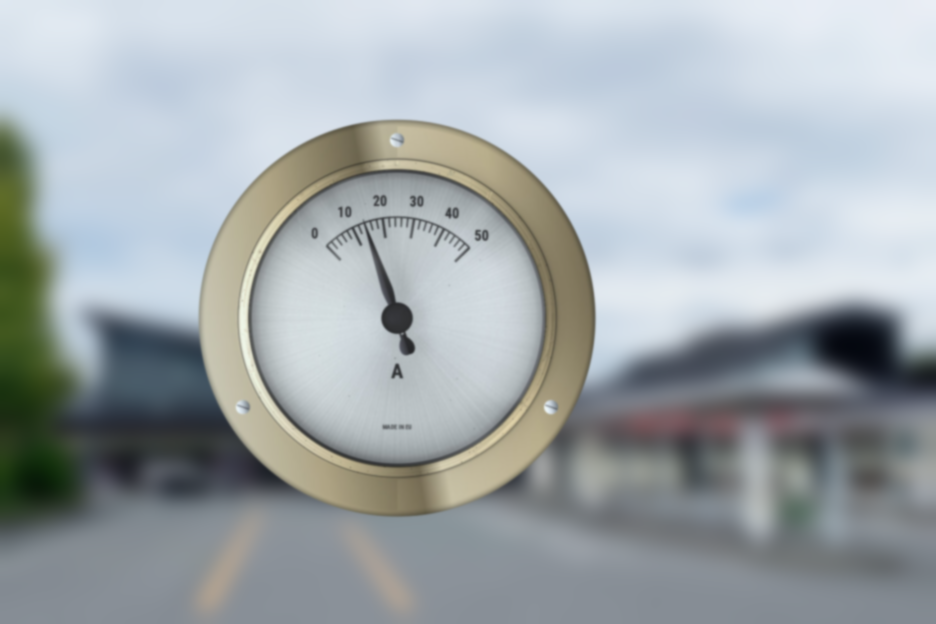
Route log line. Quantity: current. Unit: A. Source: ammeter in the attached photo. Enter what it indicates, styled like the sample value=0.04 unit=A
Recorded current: value=14 unit=A
